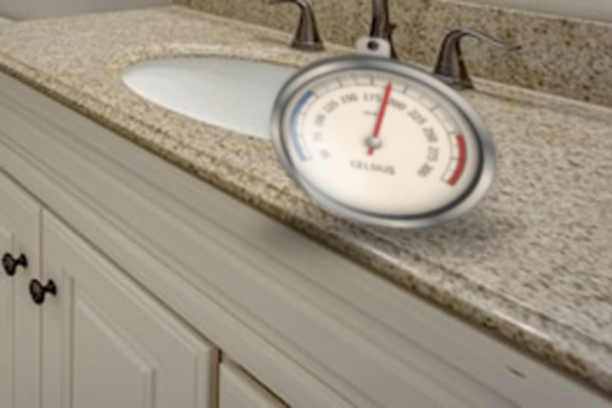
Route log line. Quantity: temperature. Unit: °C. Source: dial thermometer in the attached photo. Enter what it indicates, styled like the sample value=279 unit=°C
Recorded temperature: value=187.5 unit=°C
